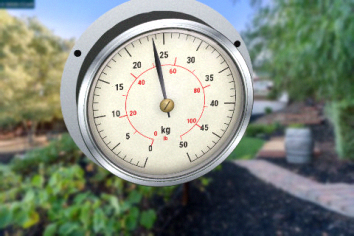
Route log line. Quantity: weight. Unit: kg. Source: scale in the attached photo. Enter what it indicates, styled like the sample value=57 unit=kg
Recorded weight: value=23.5 unit=kg
